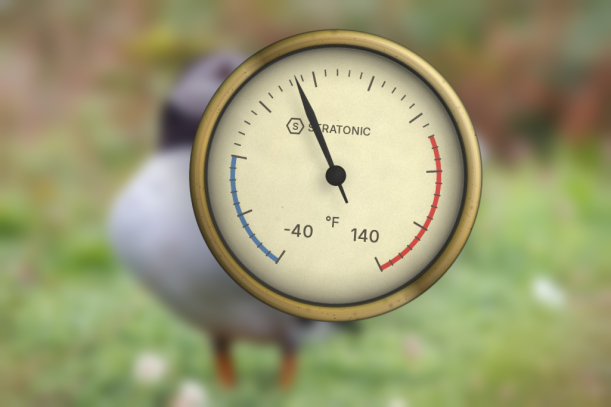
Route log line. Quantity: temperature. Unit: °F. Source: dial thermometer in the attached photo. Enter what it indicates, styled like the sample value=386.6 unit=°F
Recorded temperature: value=34 unit=°F
